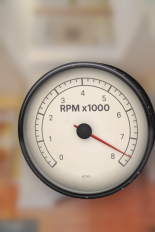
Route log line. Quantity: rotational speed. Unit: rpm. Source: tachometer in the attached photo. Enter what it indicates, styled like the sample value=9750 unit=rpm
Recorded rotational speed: value=7600 unit=rpm
